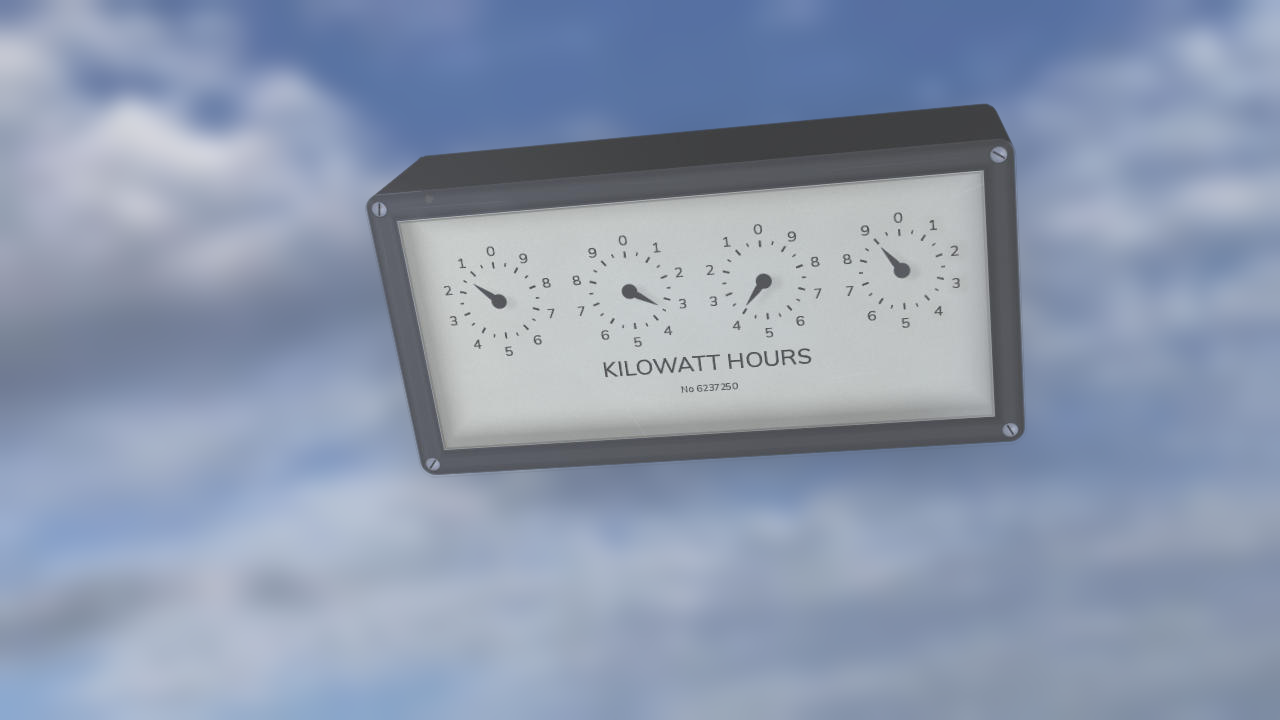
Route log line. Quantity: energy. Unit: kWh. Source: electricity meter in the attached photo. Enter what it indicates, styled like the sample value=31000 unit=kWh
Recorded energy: value=1339 unit=kWh
